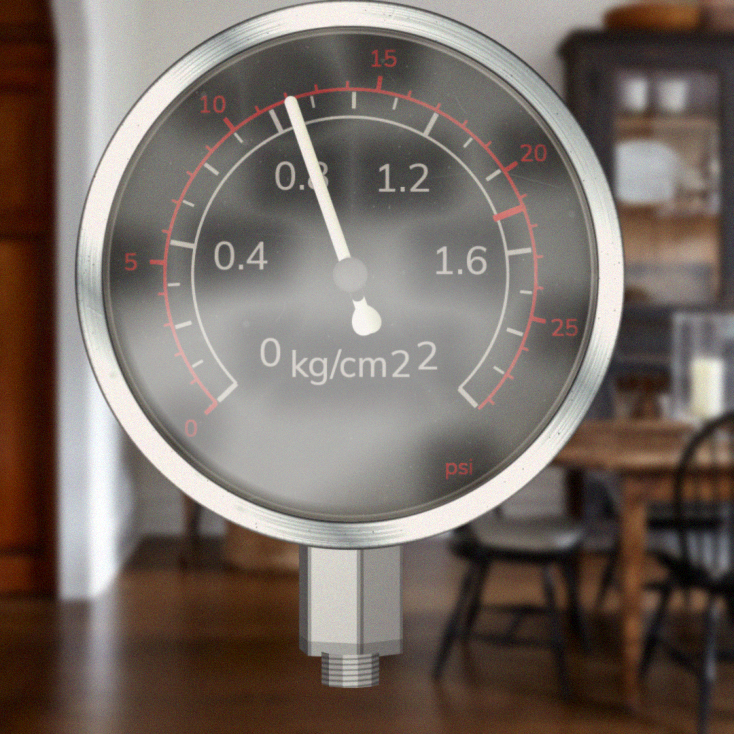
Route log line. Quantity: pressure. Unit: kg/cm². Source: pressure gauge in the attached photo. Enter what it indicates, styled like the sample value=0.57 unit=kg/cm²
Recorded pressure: value=0.85 unit=kg/cm²
